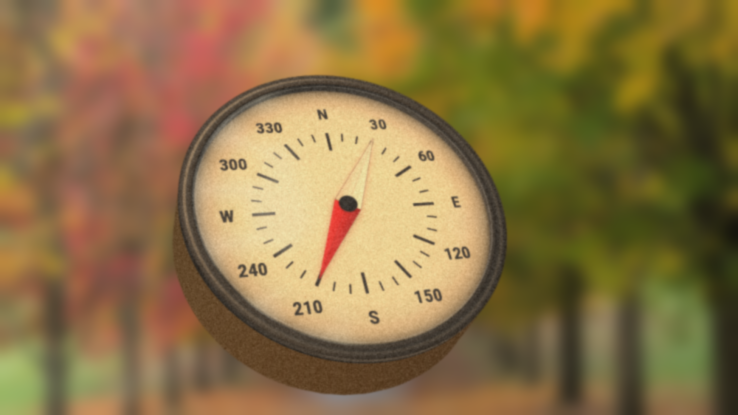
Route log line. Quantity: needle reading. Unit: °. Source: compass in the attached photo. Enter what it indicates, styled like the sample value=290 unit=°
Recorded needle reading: value=210 unit=°
